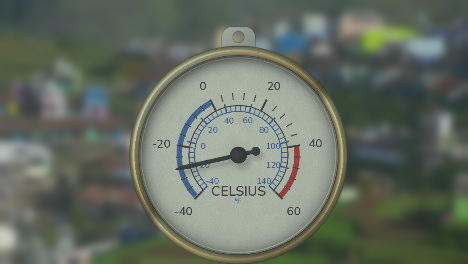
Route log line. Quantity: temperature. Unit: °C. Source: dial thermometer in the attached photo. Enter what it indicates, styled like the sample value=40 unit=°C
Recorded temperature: value=-28 unit=°C
